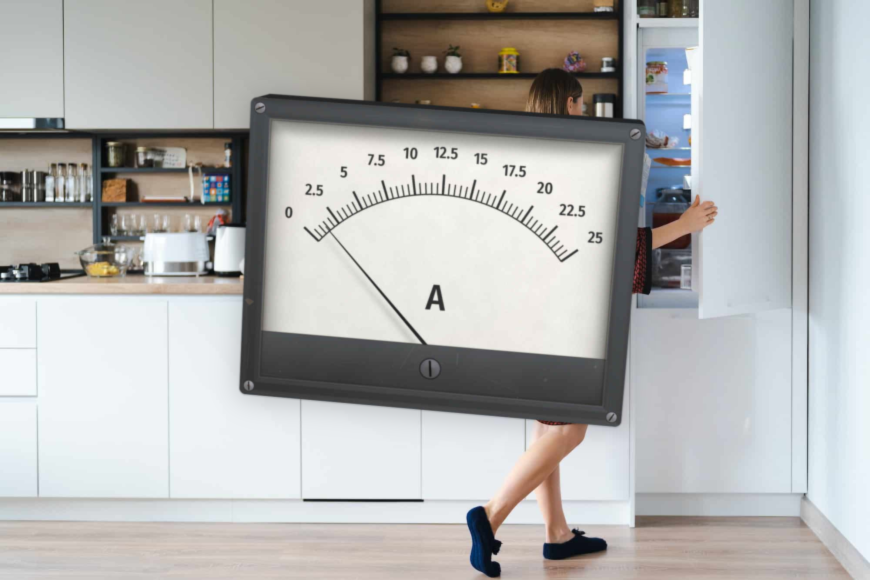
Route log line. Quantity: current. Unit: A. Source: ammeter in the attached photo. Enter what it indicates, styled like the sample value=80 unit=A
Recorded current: value=1.5 unit=A
